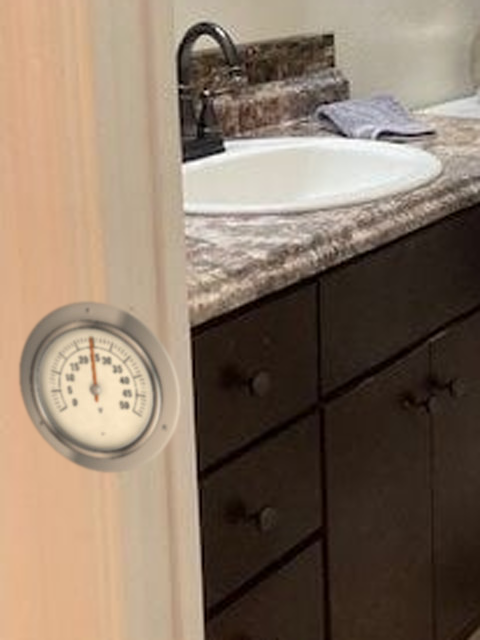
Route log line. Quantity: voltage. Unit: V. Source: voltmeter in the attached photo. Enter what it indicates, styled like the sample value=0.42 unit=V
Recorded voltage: value=25 unit=V
